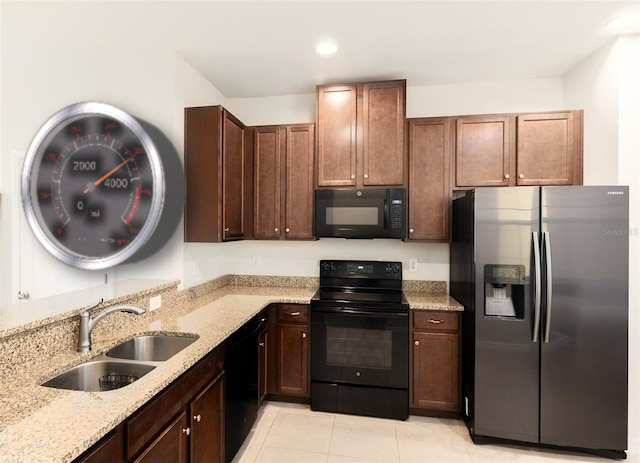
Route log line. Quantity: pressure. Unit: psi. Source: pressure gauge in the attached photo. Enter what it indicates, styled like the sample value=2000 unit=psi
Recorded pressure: value=3600 unit=psi
